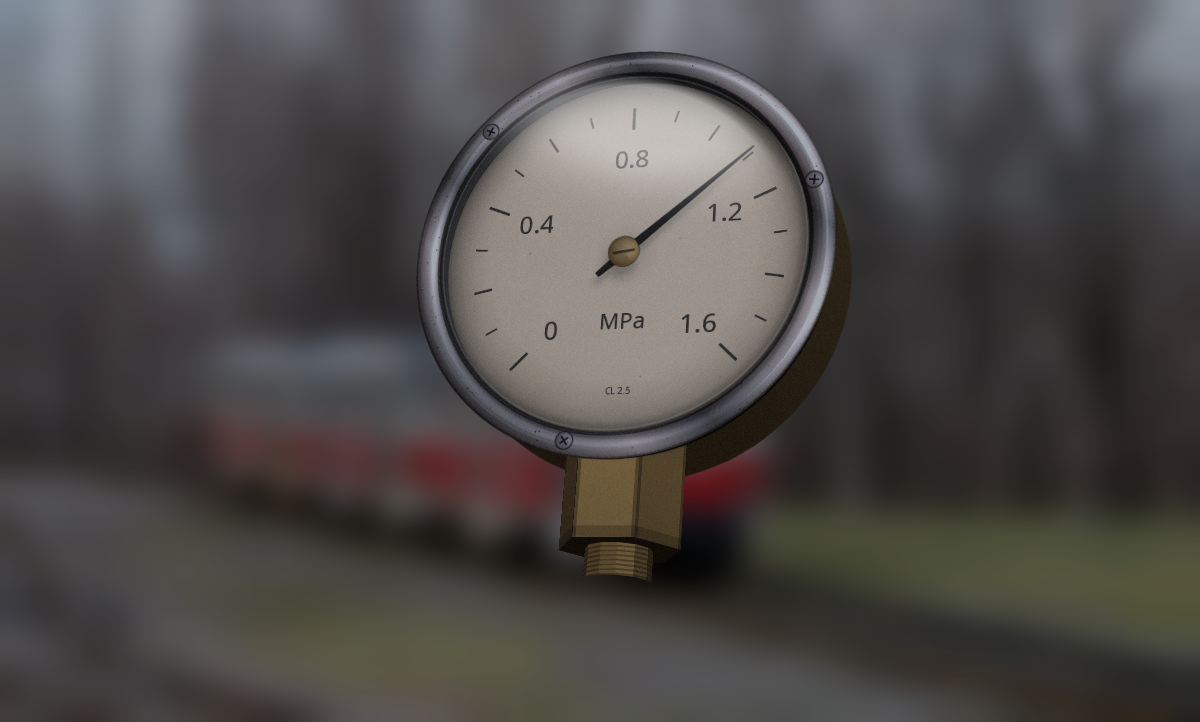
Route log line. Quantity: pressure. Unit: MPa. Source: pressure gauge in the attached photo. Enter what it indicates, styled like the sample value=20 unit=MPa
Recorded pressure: value=1.1 unit=MPa
